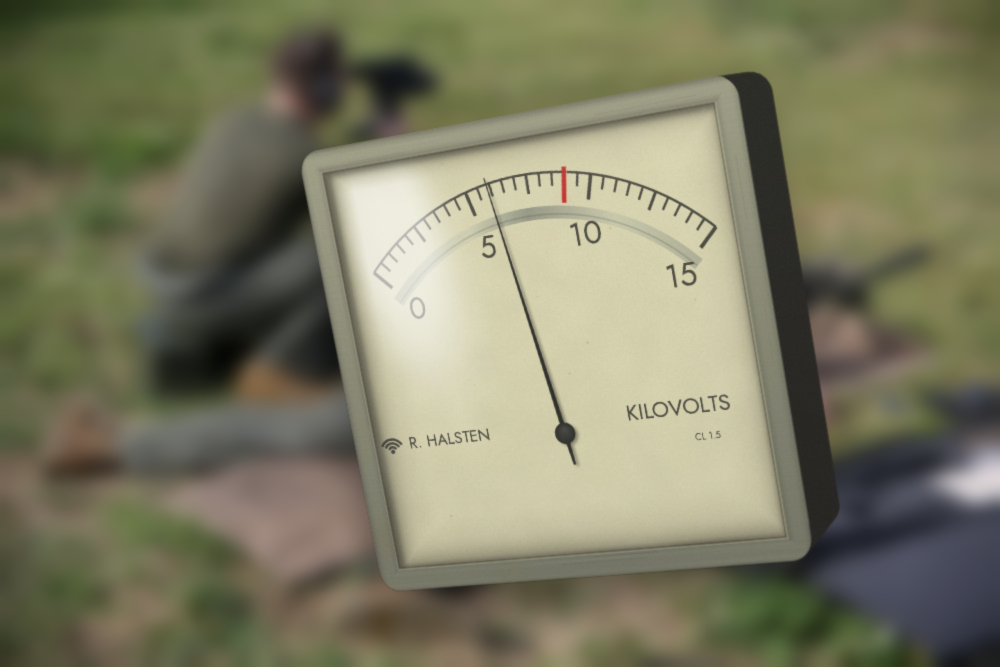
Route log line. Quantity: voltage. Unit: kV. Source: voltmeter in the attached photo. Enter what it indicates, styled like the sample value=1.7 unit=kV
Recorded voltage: value=6 unit=kV
